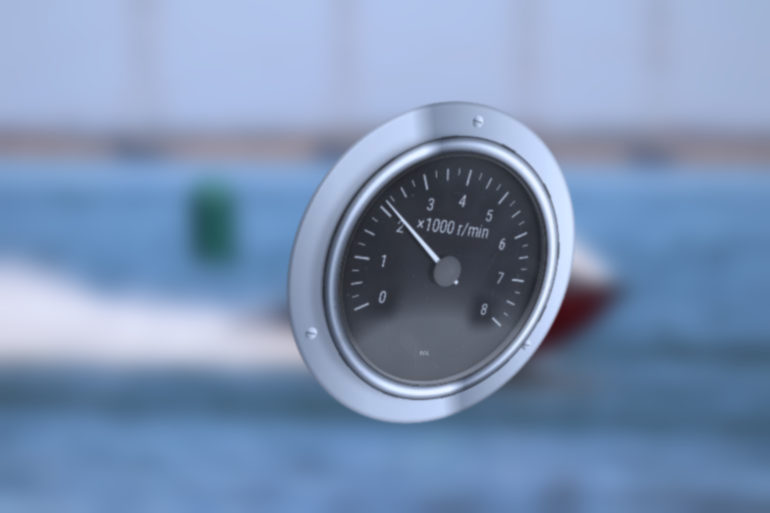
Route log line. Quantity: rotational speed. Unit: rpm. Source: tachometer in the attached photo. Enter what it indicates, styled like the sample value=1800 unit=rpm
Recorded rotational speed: value=2125 unit=rpm
